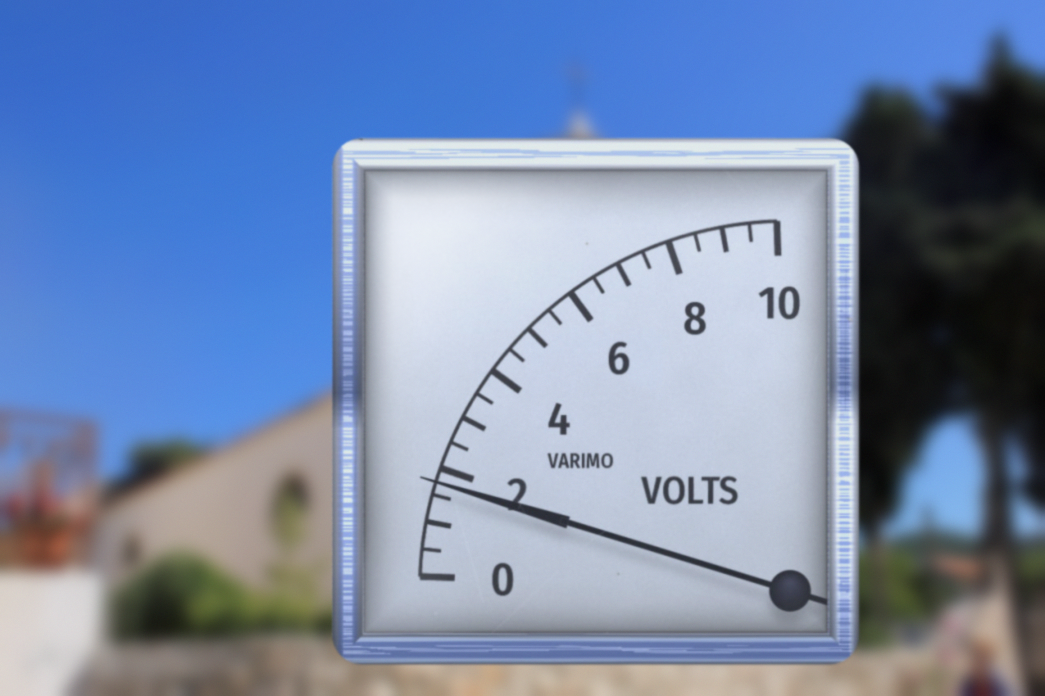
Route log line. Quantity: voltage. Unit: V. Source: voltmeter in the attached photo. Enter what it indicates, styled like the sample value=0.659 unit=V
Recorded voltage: value=1.75 unit=V
